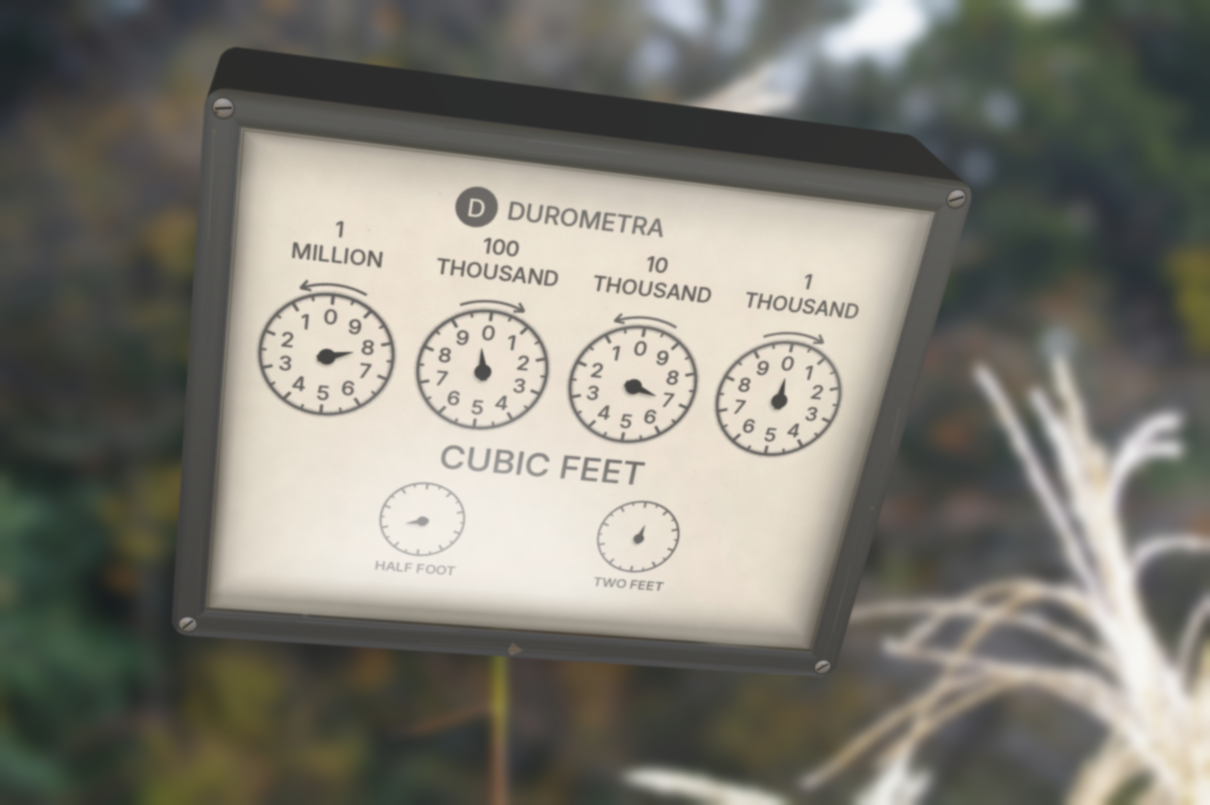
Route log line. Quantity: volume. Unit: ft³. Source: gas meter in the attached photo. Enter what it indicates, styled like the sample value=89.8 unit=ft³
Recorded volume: value=797000 unit=ft³
